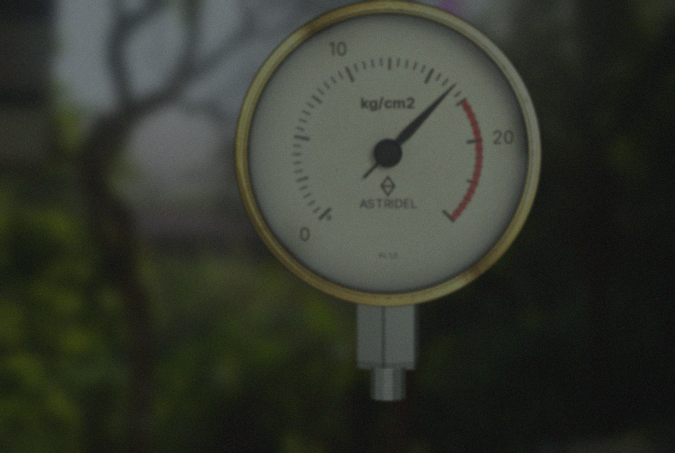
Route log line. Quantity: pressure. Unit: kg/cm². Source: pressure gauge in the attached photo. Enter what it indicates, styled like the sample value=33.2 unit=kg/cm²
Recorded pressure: value=16.5 unit=kg/cm²
